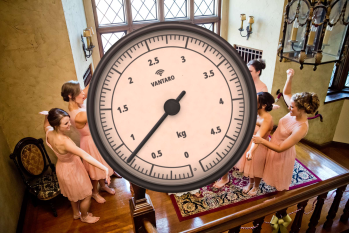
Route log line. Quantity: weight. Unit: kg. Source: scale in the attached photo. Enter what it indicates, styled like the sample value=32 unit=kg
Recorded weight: value=0.8 unit=kg
